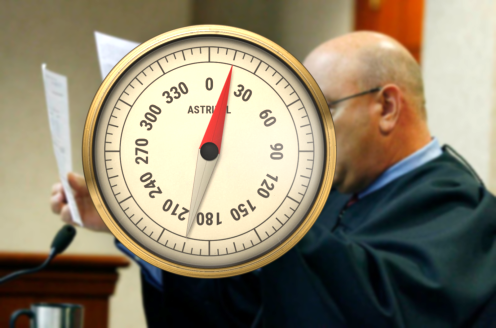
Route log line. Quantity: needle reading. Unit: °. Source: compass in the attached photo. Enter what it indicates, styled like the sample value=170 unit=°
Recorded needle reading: value=15 unit=°
